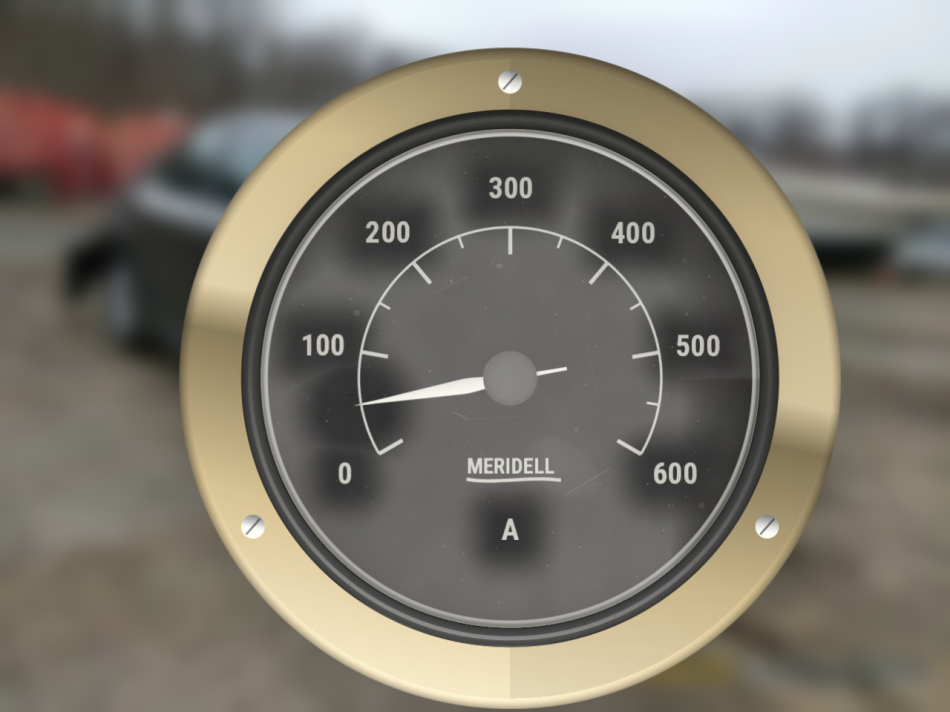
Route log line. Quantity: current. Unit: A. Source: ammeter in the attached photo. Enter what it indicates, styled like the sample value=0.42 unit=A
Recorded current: value=50 unit=A
